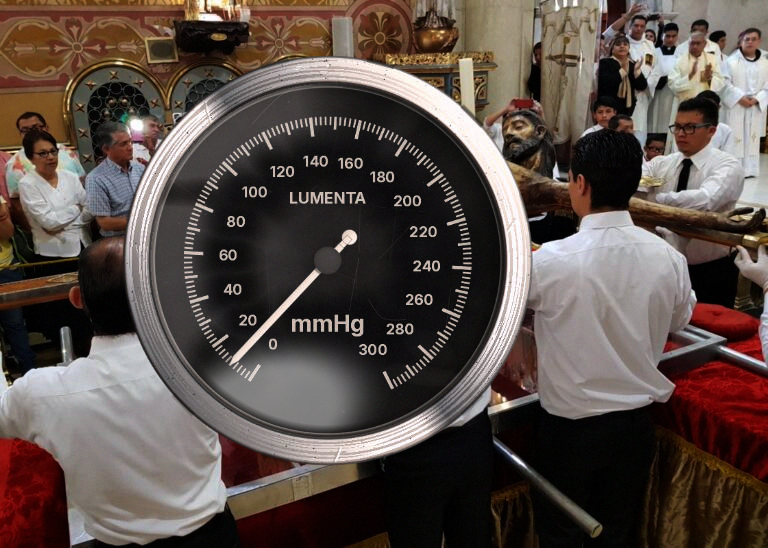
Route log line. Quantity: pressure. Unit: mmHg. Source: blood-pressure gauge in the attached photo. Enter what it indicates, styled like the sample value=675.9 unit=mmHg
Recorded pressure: value=10 unit=mmHg
